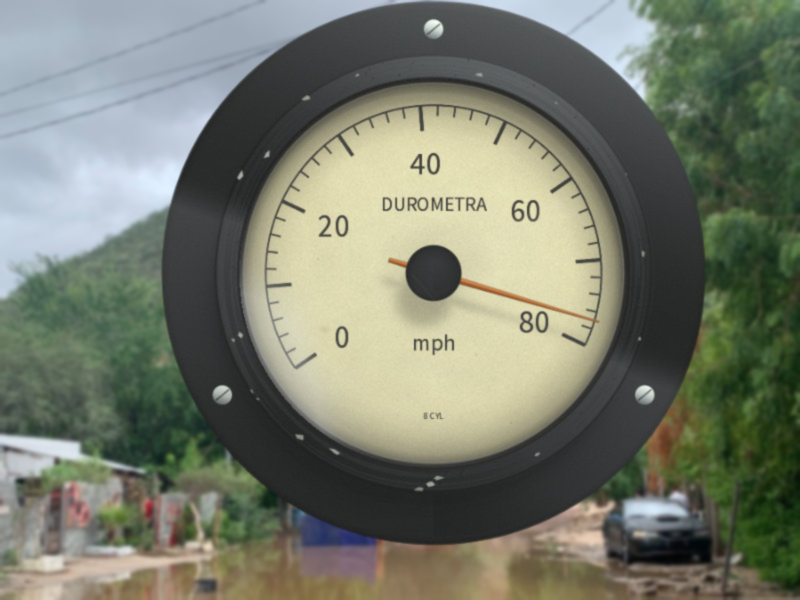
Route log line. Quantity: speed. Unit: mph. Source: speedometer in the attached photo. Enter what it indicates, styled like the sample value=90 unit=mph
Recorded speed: value=77 unit=mph
